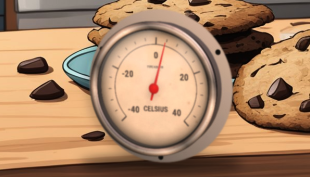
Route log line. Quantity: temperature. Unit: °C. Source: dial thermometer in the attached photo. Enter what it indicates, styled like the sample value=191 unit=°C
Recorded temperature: value=4 unit=°C
